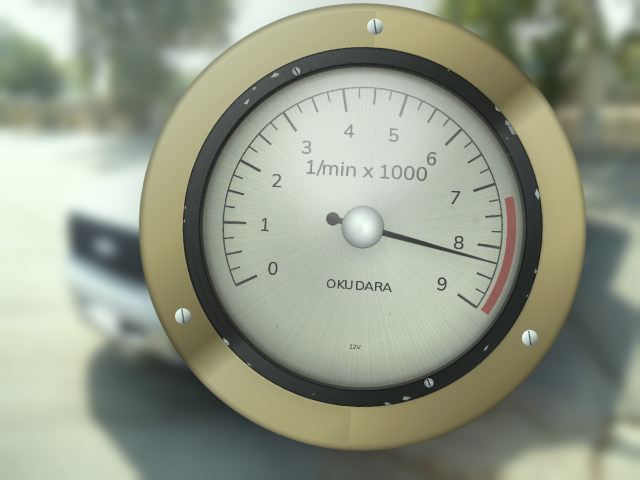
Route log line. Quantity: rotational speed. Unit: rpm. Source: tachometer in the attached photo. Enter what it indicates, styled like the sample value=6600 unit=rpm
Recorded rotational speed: value=8250 unit=rpm
